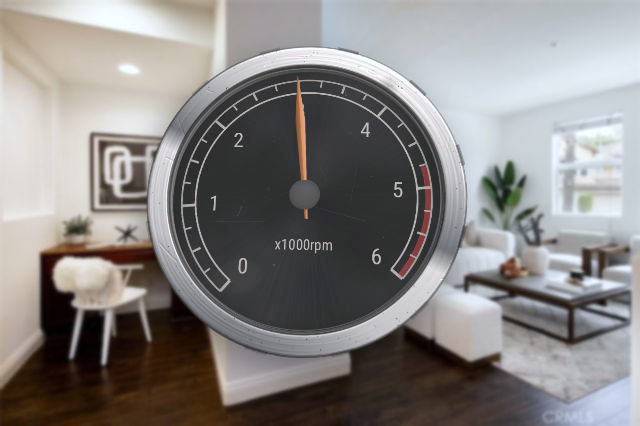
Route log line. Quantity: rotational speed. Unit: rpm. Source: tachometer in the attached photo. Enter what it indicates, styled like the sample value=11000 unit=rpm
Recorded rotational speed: value=3000 unit=rpm
